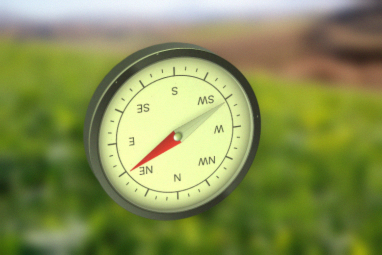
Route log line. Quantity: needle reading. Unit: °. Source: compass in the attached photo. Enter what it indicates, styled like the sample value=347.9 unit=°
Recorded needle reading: value=60 unit=°
